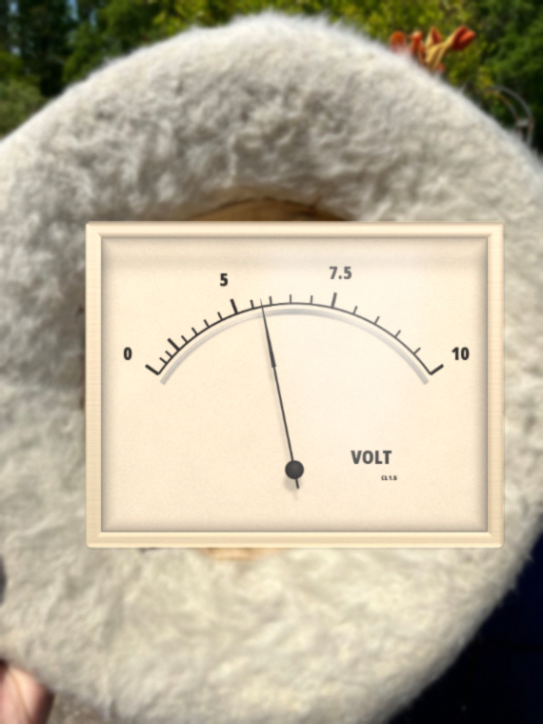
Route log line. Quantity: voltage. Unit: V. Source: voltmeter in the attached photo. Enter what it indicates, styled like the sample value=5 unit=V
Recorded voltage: value=5.75 unit=V
